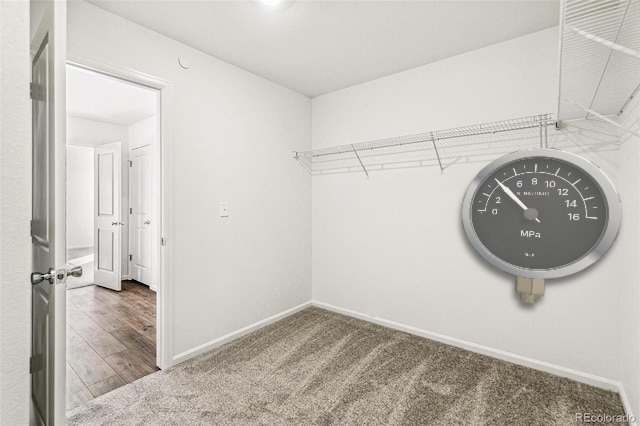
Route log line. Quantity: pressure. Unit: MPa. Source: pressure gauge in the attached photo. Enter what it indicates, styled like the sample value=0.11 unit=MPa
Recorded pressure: value=4 unit=MPa
